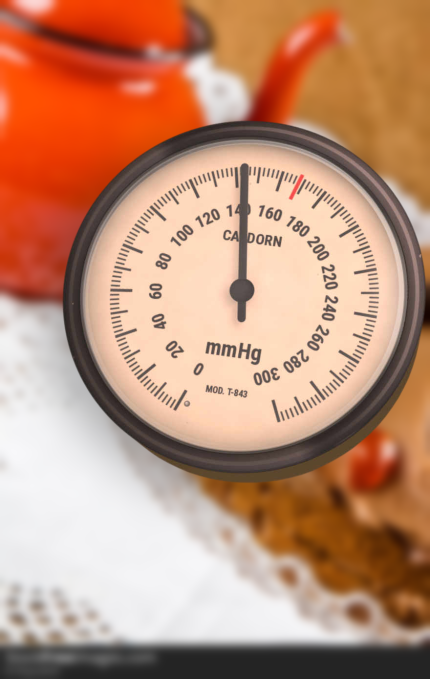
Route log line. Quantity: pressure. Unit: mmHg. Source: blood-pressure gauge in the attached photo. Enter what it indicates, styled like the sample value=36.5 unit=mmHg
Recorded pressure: value=144 unit=mmHg
